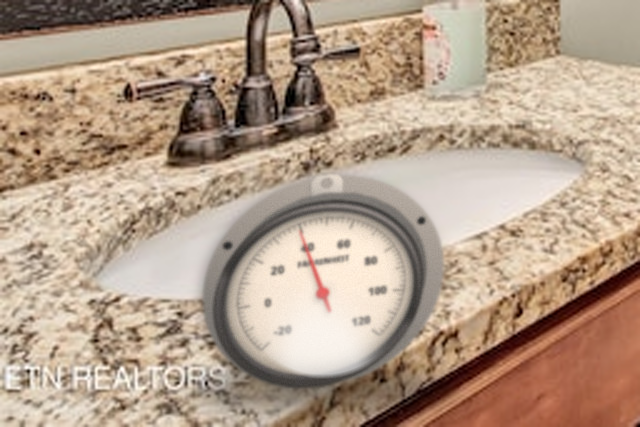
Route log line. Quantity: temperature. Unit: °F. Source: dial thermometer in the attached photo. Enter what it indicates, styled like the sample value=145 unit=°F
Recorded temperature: value=40 unit=°F
